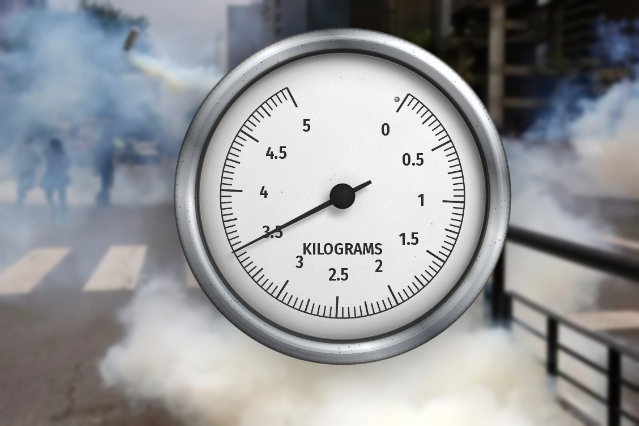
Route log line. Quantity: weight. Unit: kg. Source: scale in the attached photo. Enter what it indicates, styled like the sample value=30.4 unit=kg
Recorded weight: value=3.5 unit=kg
